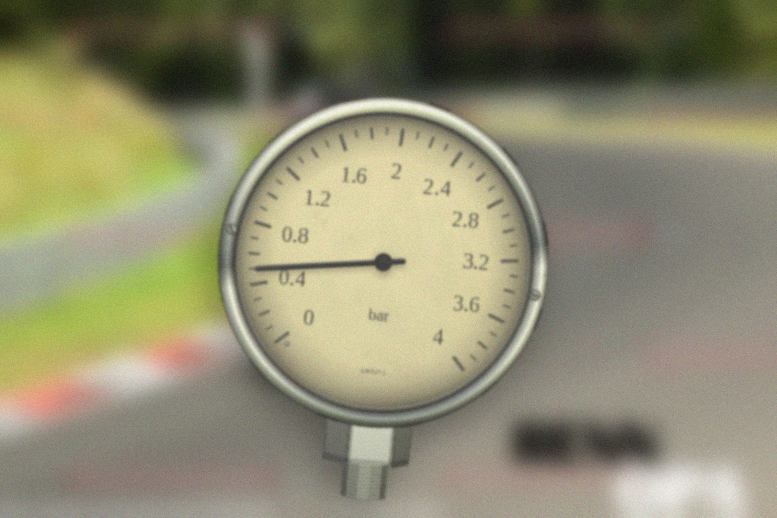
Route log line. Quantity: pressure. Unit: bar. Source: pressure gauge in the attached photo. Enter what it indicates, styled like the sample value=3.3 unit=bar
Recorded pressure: value=0.5 unit=bar
